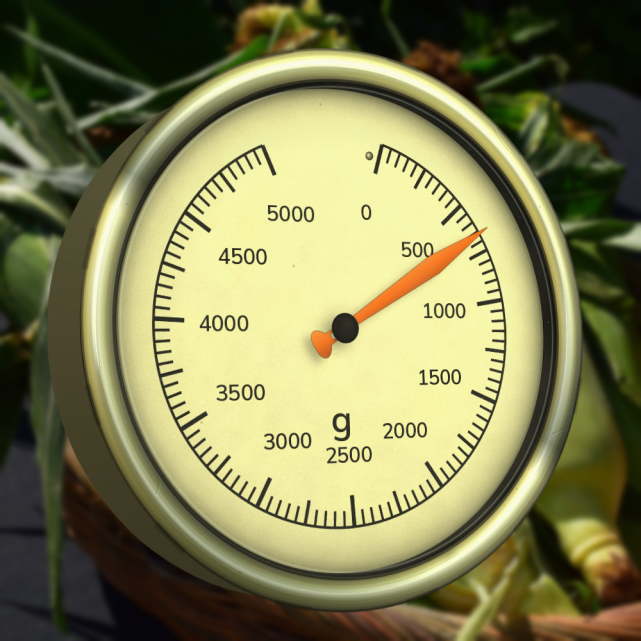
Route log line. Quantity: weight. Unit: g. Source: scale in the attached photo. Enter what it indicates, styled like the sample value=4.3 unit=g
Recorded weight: value=650 unit=g
